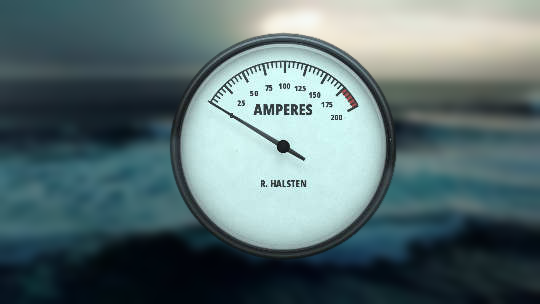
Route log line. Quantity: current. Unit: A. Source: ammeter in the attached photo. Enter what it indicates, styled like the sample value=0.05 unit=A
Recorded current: value=0 unit=A
